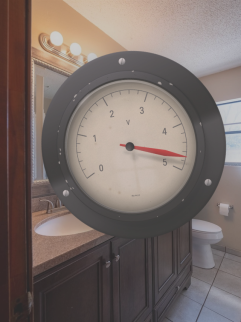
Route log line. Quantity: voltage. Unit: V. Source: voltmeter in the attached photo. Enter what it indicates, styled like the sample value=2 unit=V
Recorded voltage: value=4.7 unit=V
